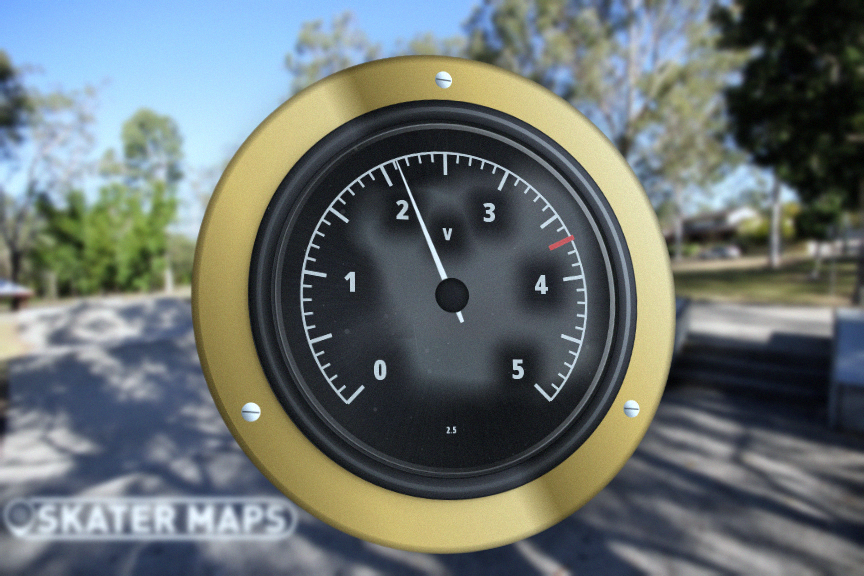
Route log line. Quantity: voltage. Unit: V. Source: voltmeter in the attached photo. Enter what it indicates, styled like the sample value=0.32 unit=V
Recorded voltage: value=2.1 unit=V
